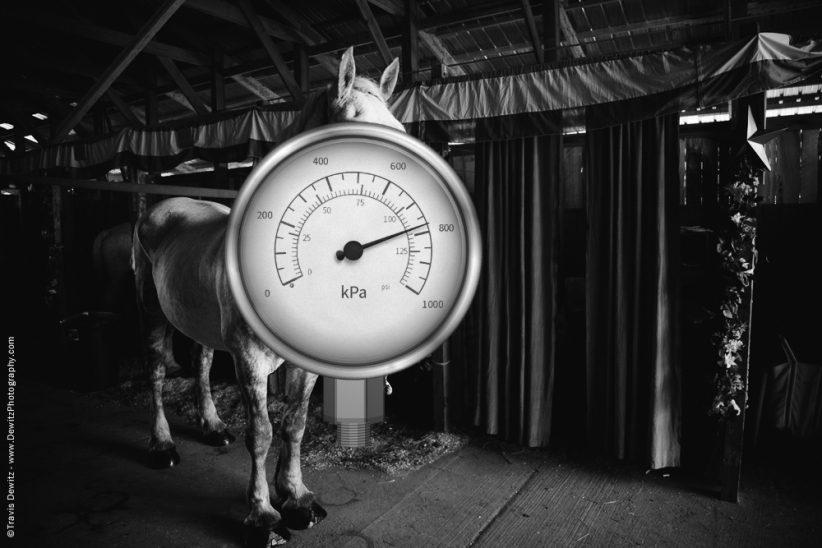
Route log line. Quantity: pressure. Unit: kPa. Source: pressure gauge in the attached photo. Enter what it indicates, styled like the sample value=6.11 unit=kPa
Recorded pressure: value=775 unit=kPa
